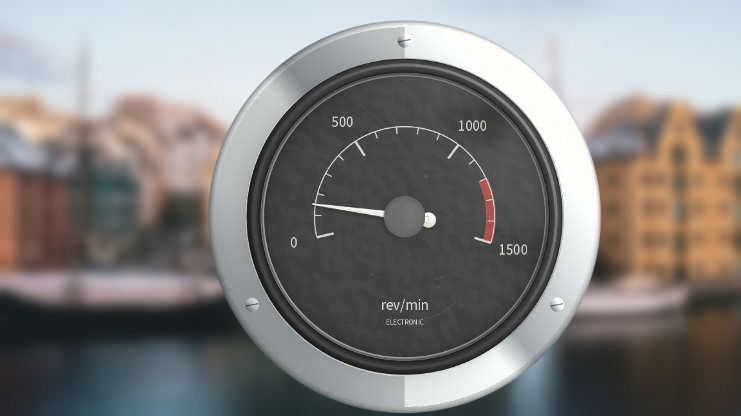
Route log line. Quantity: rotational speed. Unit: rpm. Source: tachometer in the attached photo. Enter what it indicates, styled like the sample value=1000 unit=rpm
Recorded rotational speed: value=150 unit=rpm
